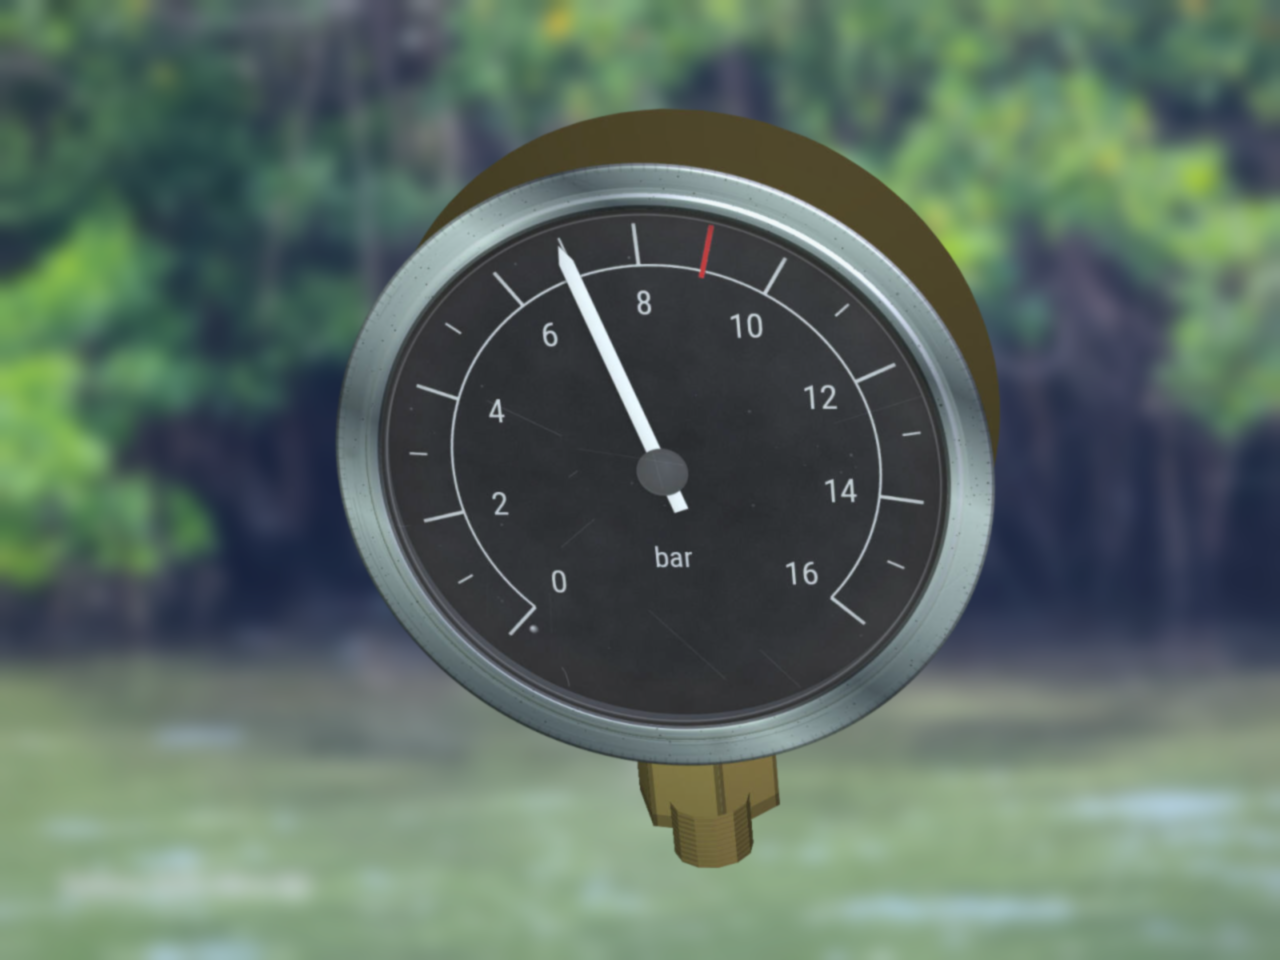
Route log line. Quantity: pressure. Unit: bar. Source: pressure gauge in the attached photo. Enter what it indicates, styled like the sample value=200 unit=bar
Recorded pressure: value=7 unit=bar
